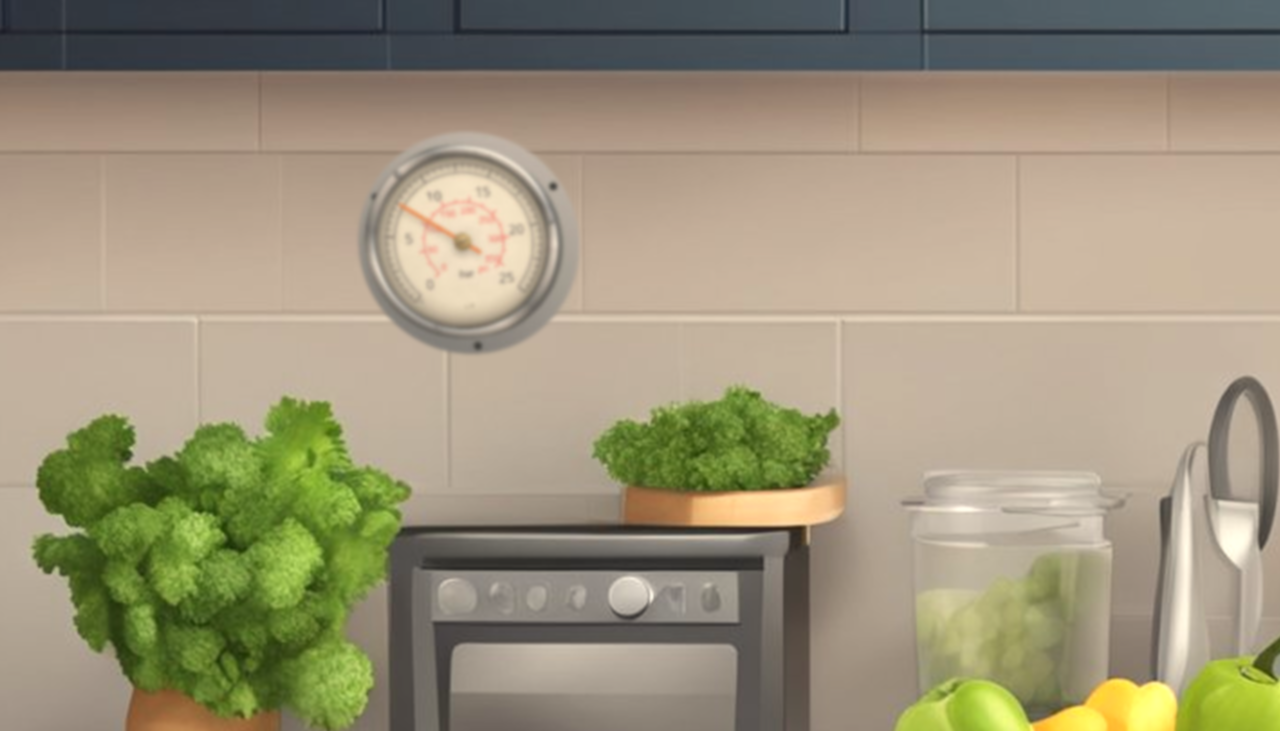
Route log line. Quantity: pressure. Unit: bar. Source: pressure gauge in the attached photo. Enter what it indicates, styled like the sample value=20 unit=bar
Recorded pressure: value=7.5 unit=bar
